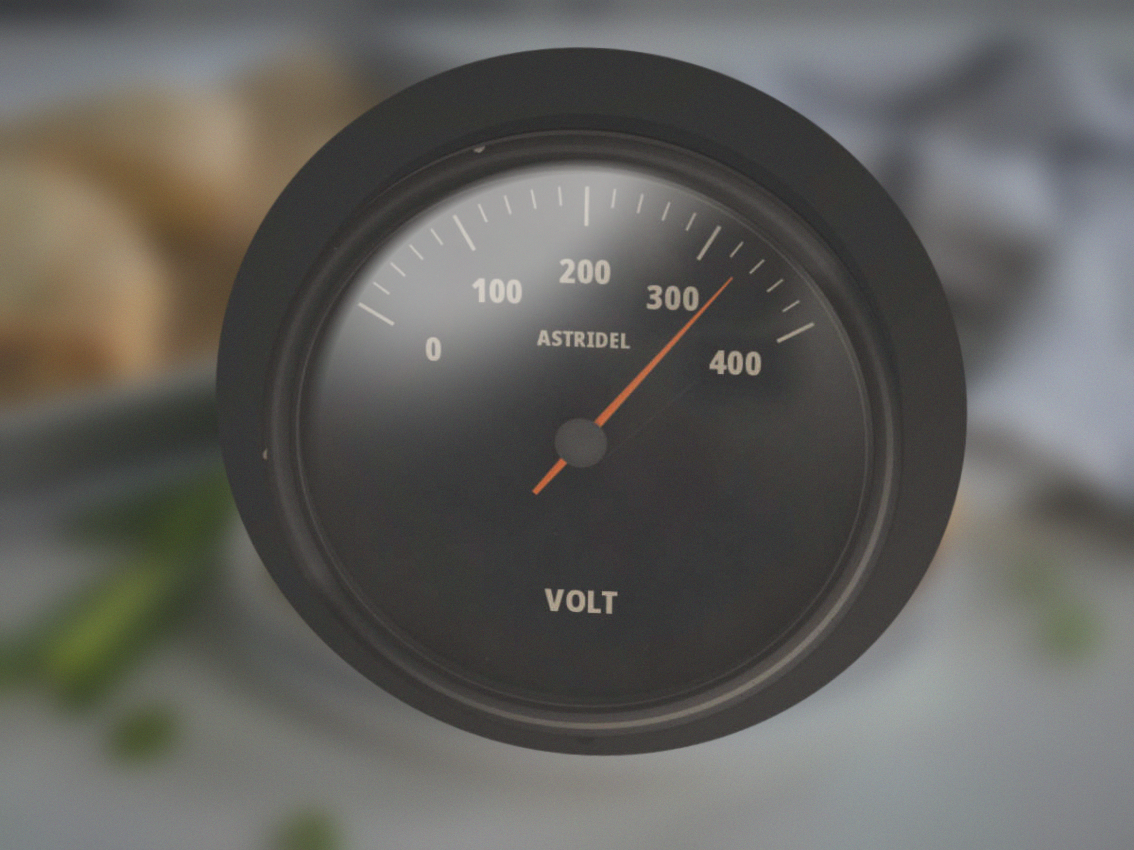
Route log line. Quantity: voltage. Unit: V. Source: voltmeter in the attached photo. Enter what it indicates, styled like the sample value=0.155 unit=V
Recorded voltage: value=330 unit=V
